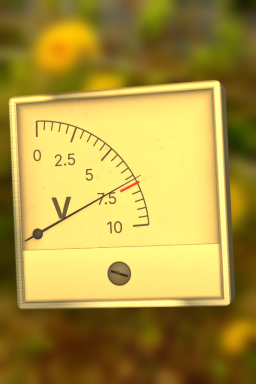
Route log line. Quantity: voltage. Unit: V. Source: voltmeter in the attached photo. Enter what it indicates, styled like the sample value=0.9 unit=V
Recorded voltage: value=7.25 unit=V
